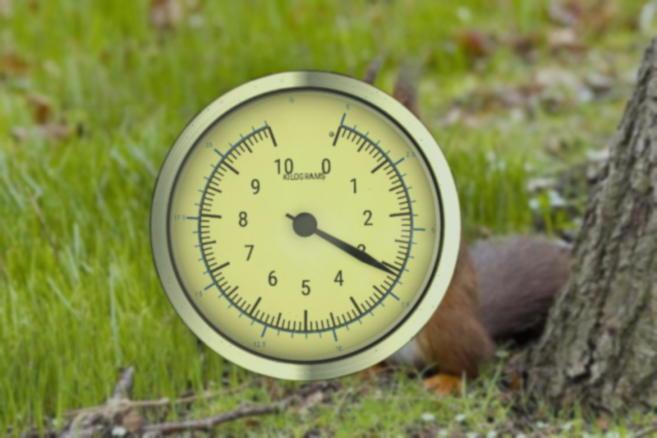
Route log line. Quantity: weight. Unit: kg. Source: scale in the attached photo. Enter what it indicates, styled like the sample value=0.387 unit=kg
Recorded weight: value=3.1 unit=kg
